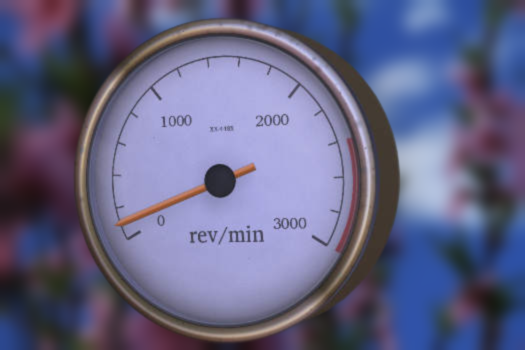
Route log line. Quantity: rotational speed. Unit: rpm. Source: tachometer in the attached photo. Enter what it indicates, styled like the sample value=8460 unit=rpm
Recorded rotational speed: value=100 unit=rpm
